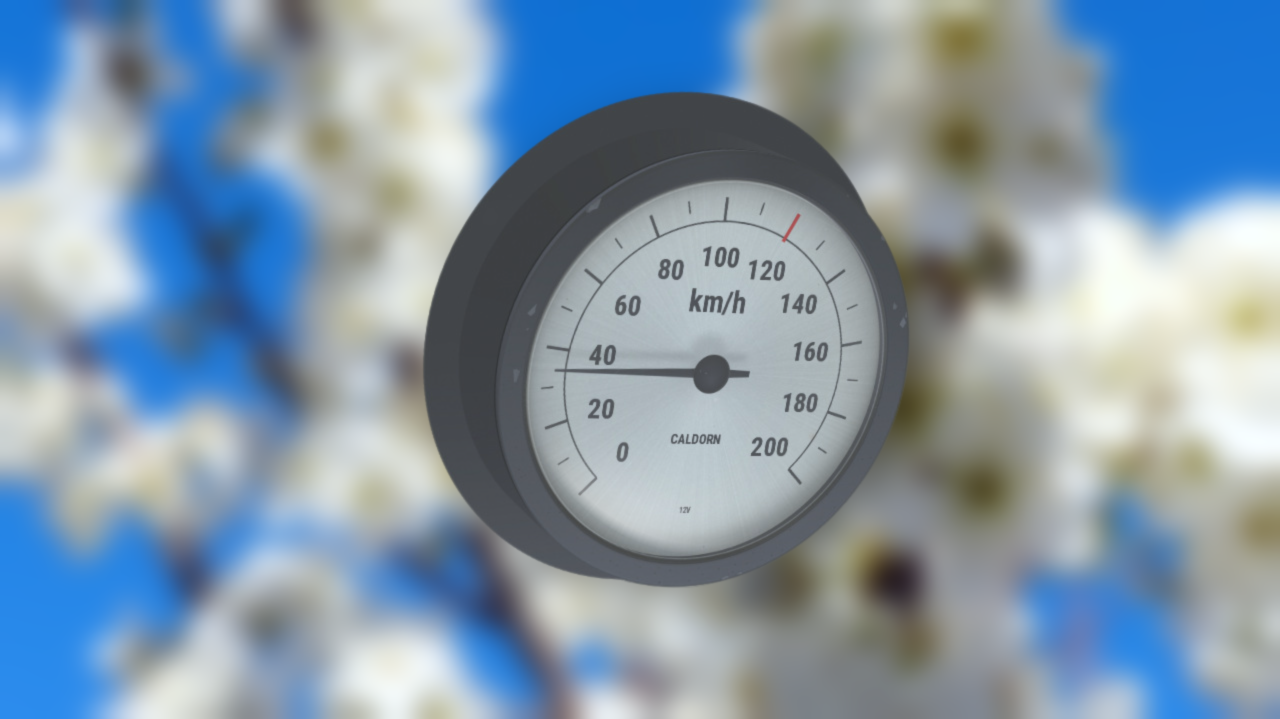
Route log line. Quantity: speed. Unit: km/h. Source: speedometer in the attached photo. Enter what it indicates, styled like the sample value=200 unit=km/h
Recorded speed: value=35 unit=km/h
